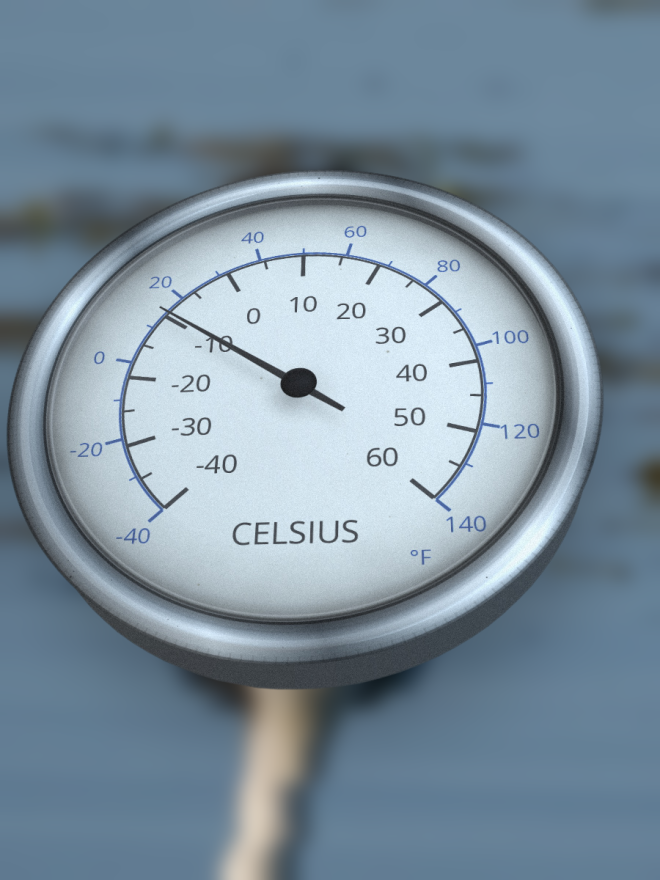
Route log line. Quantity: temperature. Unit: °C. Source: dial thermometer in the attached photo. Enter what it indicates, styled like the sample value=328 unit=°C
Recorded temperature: value=-10 unit=°C
